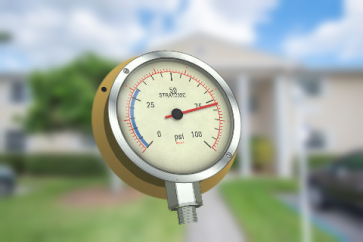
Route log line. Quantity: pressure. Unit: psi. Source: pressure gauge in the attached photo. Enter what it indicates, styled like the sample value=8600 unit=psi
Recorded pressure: value=77.5 unit=psi
